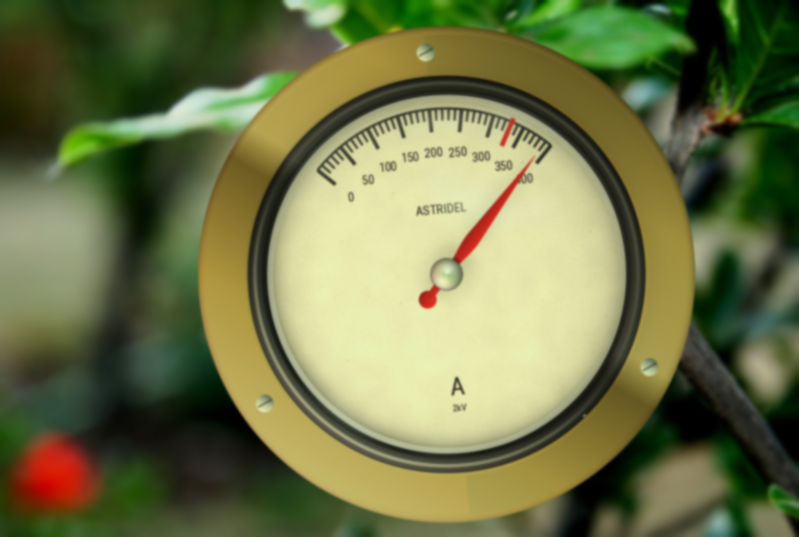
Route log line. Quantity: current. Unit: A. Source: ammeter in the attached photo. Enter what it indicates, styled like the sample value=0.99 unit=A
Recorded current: value=390 unit=A
